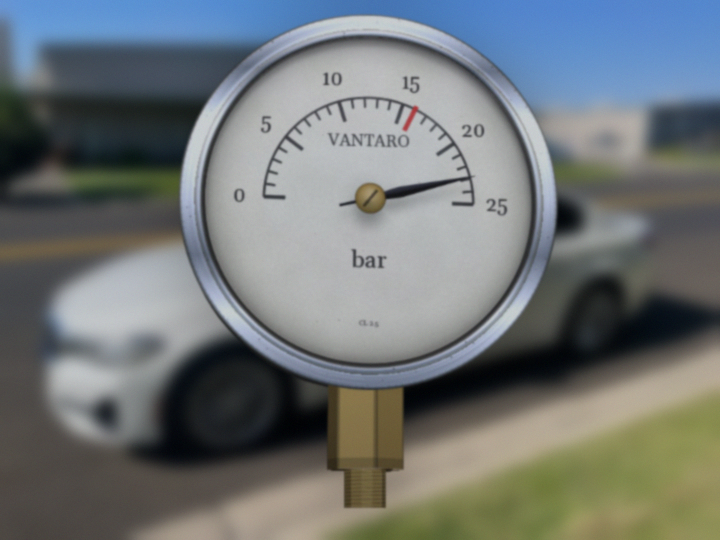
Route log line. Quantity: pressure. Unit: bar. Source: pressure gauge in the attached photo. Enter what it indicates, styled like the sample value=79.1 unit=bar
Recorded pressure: value=23 unit=bar
